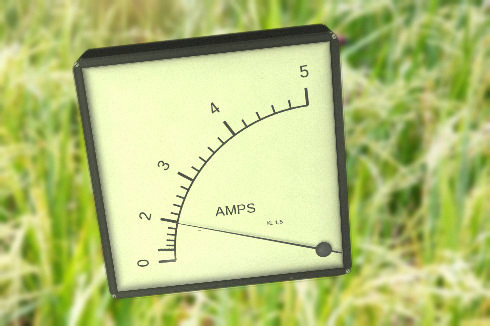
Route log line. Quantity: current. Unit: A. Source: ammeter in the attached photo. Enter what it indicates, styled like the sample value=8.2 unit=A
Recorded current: value=2 unit=A
